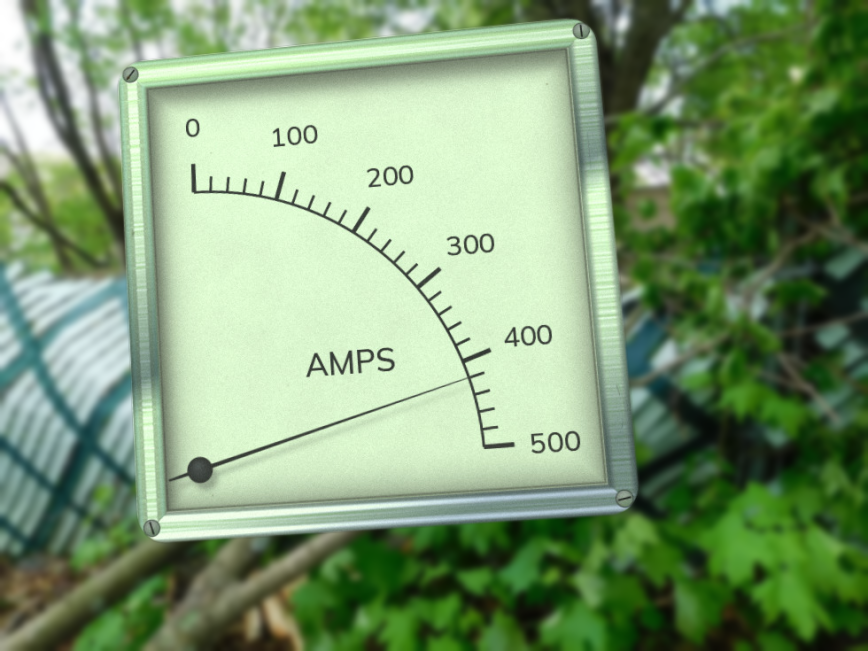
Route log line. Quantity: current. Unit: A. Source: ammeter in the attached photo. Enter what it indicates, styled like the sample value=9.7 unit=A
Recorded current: value=420 unit=A
